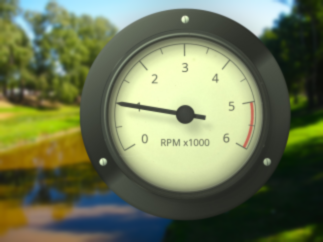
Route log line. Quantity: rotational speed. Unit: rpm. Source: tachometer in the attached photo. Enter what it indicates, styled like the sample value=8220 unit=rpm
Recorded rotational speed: value=1000 unit=rpm
